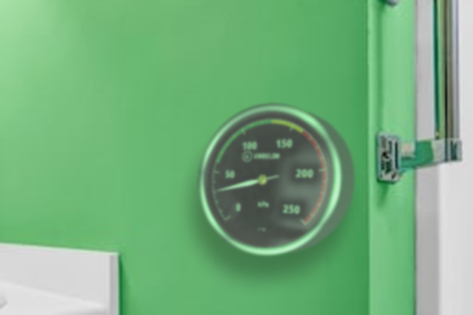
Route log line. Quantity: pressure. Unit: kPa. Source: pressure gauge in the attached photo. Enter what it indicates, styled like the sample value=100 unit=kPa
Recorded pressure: value=30 unit=kPa
